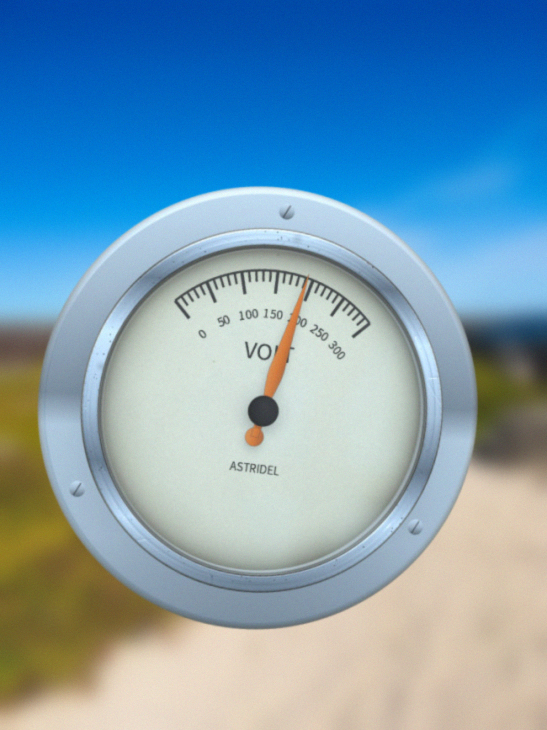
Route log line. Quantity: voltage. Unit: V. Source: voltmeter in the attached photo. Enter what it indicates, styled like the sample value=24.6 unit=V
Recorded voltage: value=190 unit=V
